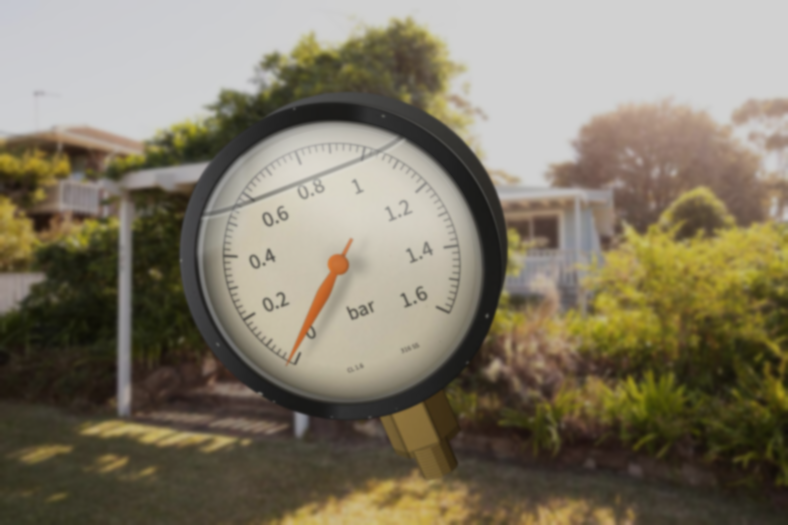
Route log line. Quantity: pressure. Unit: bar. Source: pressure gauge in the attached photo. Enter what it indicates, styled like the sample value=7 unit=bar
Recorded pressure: value=0.02 unit=bar
